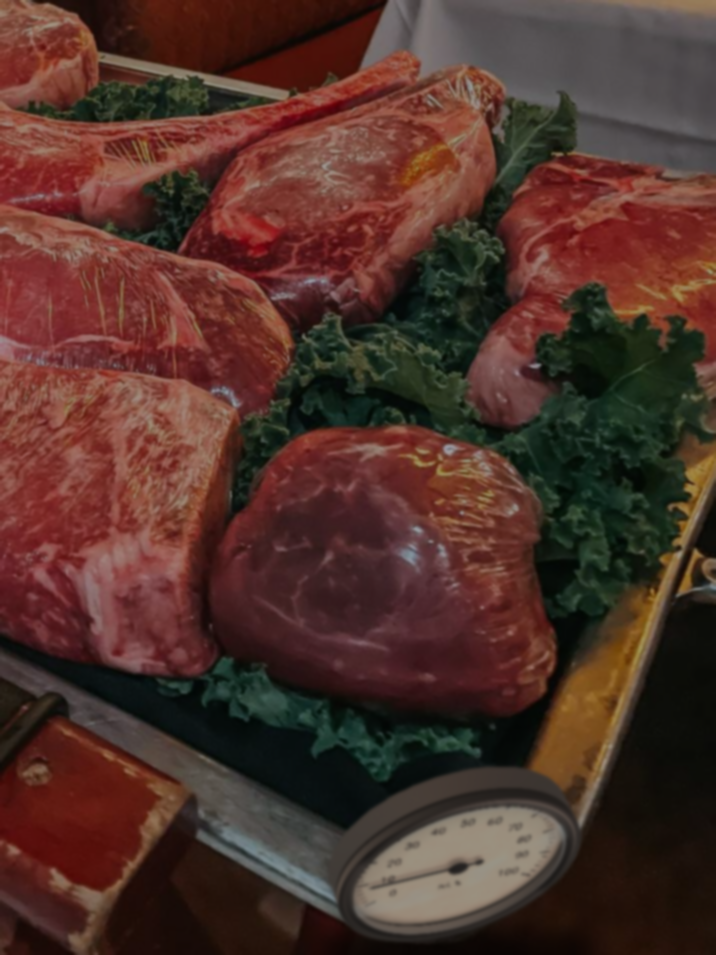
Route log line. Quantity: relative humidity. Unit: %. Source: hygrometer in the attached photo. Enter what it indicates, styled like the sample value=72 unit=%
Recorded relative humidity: value=10 unit=%
